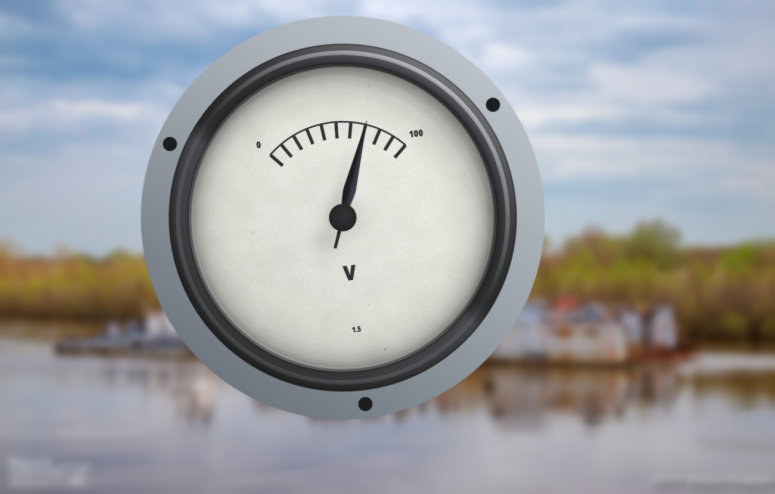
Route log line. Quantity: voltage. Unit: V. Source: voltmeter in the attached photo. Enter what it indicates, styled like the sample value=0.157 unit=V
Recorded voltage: value=70 unit=V
